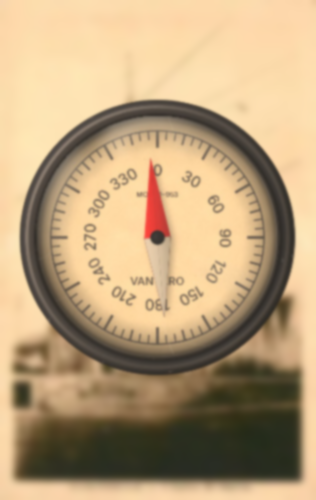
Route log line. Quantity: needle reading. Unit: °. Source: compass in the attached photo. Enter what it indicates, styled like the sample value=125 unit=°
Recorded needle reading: value=355 unit=°
